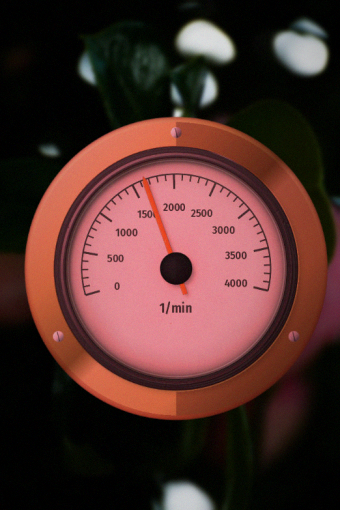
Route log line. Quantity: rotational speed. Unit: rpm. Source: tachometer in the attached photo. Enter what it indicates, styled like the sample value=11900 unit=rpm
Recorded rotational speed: value=1650 unit=rpm
